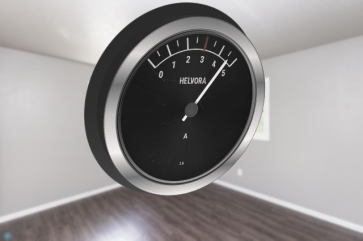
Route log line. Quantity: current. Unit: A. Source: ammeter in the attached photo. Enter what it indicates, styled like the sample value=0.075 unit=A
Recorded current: value=4.5 unit=A
